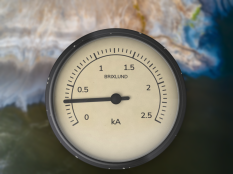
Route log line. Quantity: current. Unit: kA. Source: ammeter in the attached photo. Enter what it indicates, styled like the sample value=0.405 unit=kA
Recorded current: value=0.3 unit=kA
